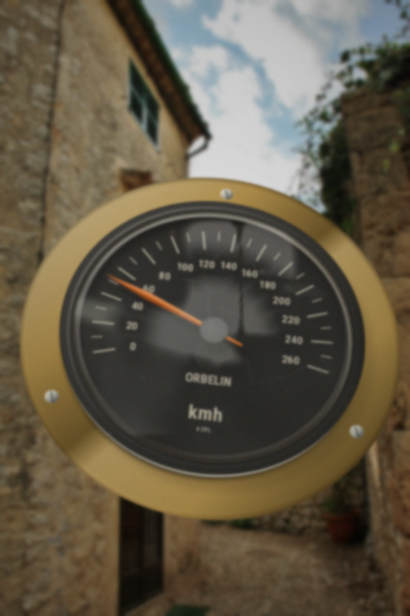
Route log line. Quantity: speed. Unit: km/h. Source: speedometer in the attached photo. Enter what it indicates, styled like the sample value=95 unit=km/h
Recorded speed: value=50 unit=km/h
